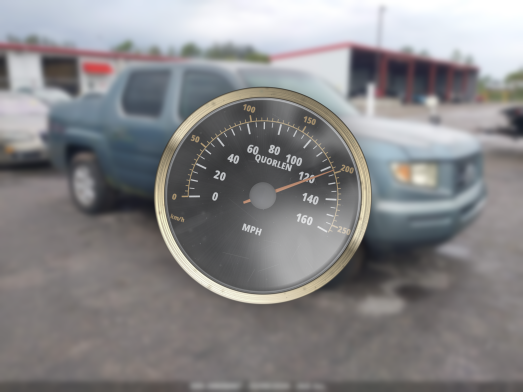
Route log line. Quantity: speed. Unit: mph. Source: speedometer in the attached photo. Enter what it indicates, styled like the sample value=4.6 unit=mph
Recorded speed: value=122.5 unit=mph
